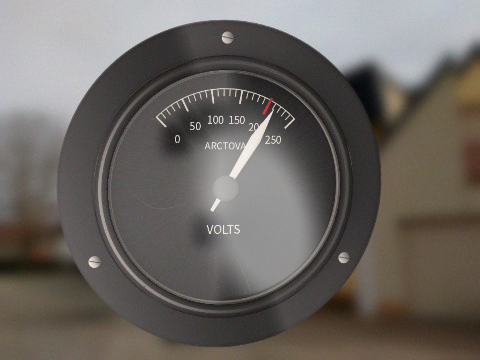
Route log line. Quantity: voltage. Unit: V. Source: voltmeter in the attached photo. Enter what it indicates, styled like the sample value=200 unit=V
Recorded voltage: value=210 unit=V
